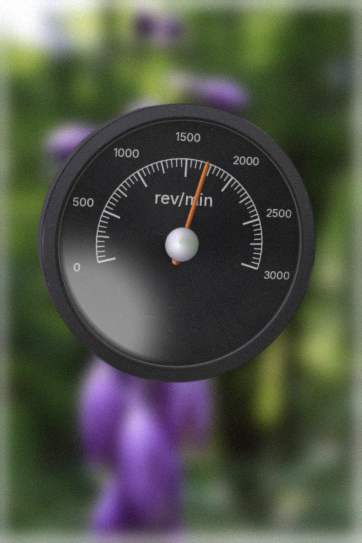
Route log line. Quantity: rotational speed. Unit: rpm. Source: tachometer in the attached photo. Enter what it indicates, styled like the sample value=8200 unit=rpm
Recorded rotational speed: value=1700 unit=rpm
